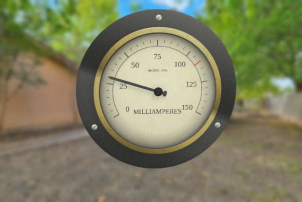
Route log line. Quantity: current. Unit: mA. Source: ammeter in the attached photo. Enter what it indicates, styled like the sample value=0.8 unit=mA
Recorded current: value=30 unit=mA
